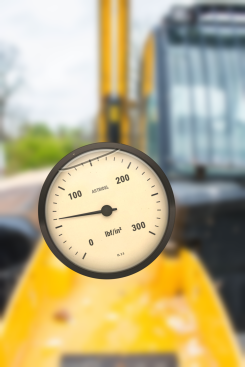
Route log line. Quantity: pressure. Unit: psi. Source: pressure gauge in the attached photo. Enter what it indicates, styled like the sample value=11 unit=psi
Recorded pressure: value=60 unit=psi
